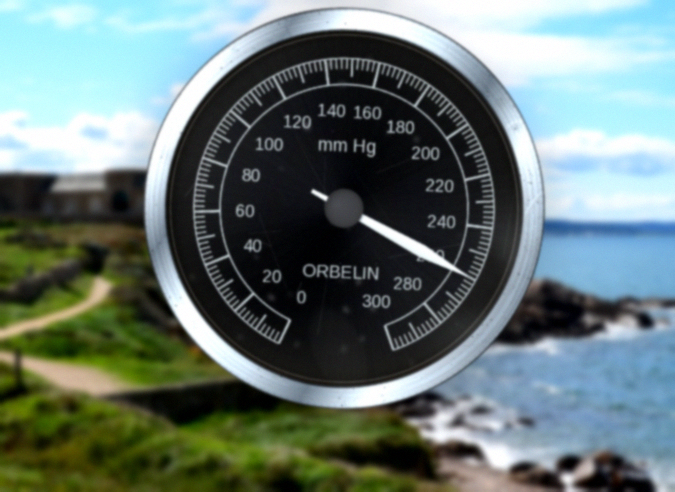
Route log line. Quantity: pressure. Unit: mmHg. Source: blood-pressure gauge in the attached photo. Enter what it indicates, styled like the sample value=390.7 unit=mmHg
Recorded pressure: value=260 unit=mmHg
